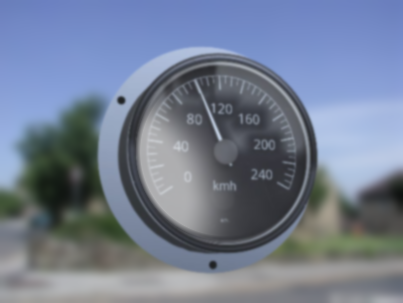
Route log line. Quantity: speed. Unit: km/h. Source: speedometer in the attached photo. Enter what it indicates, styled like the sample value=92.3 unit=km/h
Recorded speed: value=100 unit=km/h
